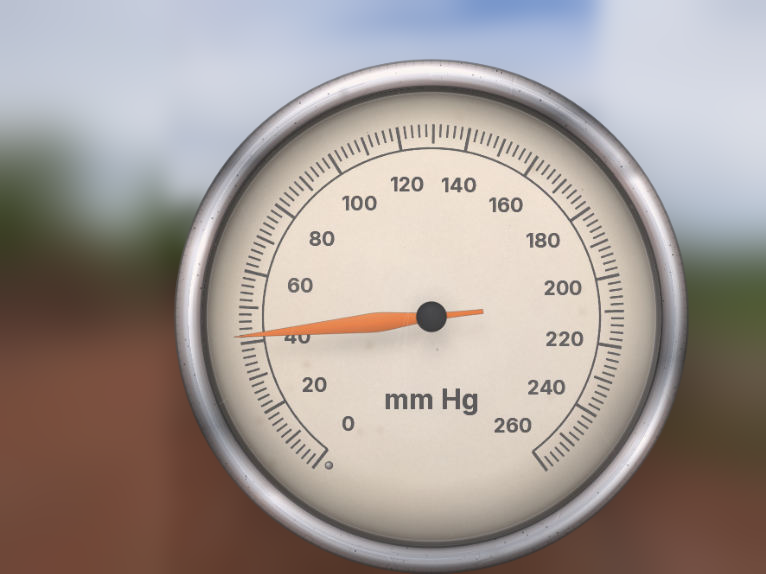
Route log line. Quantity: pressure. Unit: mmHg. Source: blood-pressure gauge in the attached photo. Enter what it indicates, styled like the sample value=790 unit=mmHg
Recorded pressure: value=42 unit=mmHg
